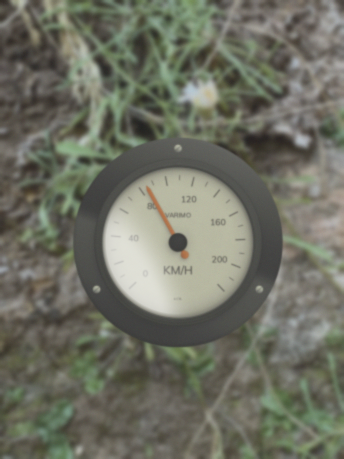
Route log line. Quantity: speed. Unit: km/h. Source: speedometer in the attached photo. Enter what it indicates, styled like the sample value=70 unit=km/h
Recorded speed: value=85 unit=km/h
